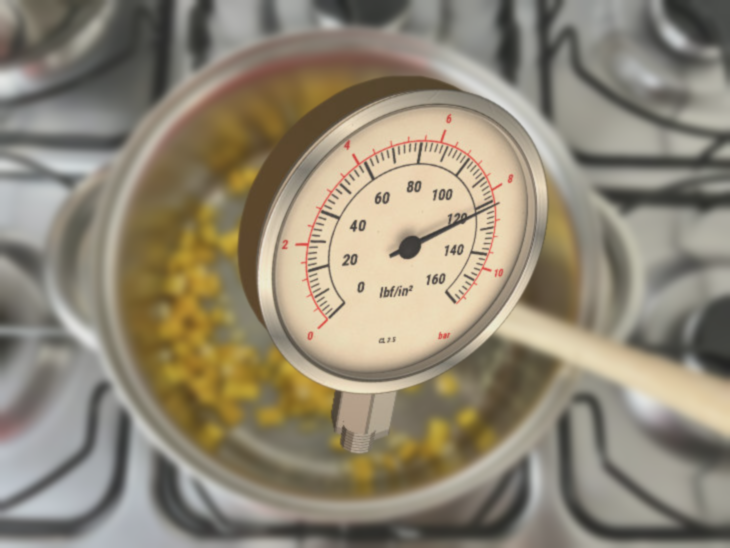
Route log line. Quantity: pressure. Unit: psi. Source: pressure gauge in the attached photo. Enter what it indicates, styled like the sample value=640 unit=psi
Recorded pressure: value=120 unit=psi
